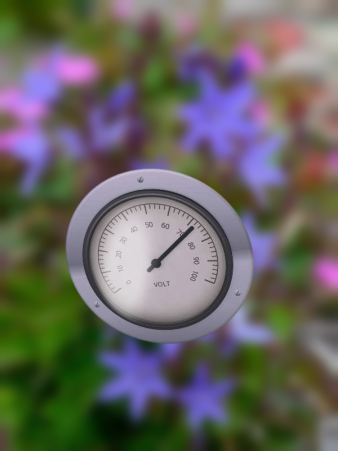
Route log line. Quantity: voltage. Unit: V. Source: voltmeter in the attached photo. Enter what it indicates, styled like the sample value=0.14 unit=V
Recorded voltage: value=72 unit=V
